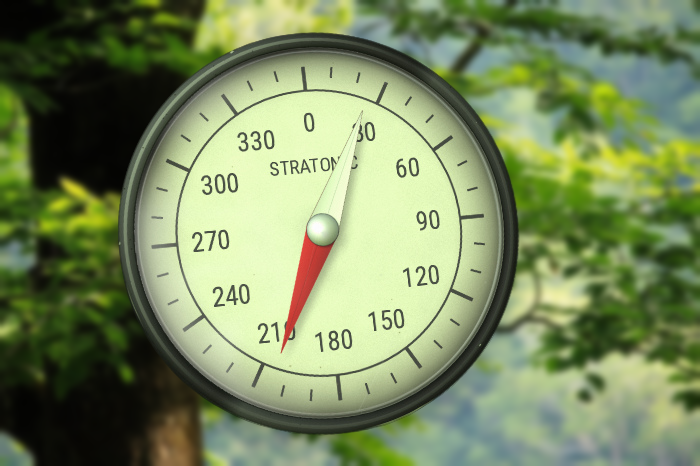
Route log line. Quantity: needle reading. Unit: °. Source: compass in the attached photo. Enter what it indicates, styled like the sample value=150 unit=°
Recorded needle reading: value=205 unit=°
